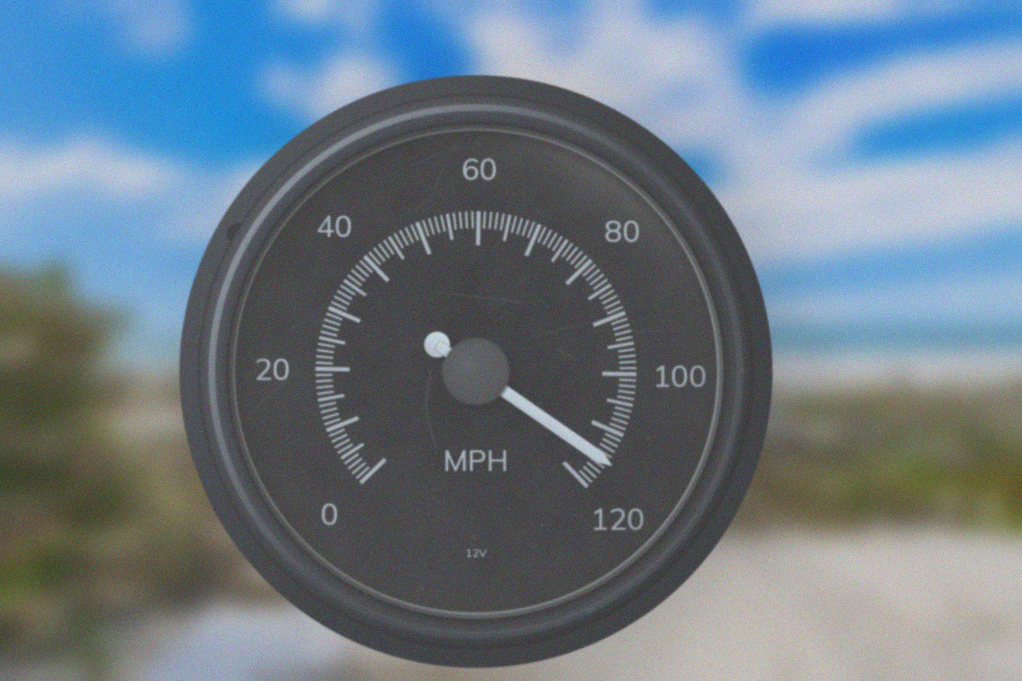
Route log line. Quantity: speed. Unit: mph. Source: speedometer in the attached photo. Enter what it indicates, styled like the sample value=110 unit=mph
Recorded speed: value=115 unit=mph
